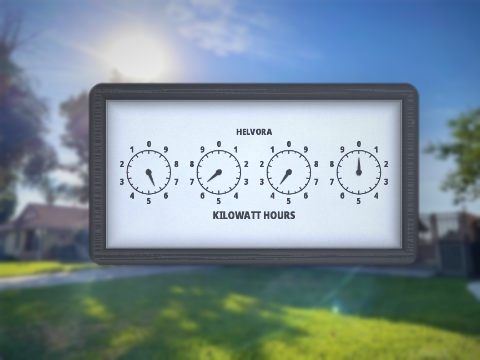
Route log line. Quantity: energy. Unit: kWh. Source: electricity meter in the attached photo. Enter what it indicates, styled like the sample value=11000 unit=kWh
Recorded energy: value=5640 unit=kWh
